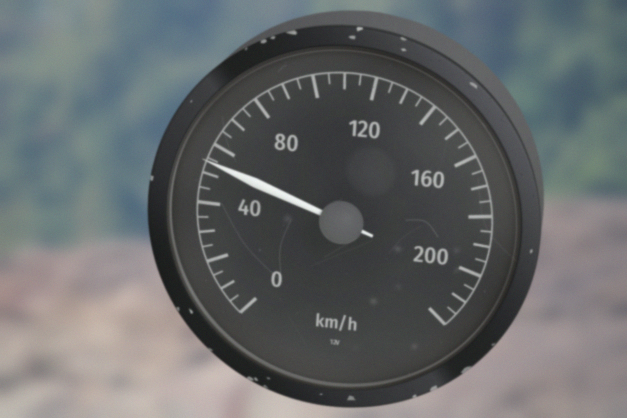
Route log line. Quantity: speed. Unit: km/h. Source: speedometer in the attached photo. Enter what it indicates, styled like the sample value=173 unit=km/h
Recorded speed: value=55 unit=km/h
